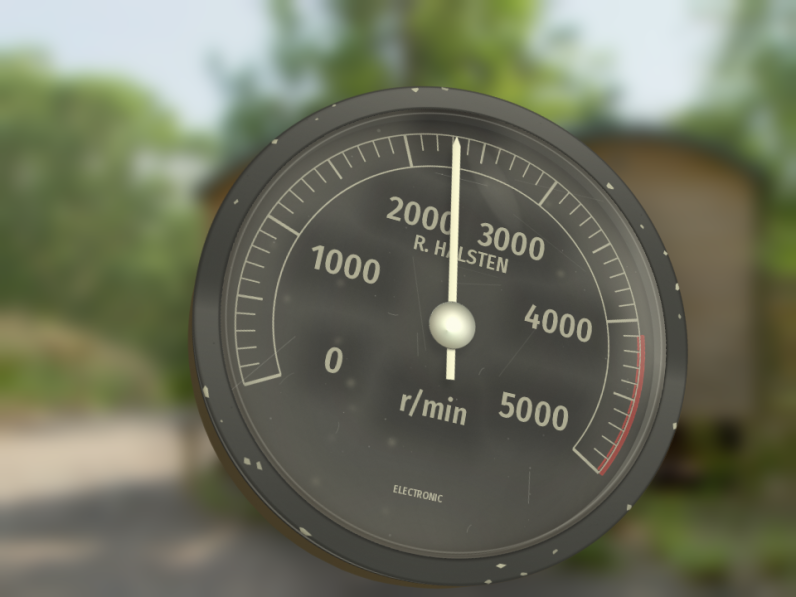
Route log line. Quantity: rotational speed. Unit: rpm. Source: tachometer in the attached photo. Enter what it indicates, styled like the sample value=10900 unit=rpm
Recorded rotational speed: value=2300 unit=rpm
